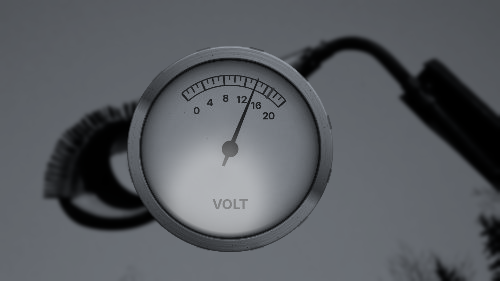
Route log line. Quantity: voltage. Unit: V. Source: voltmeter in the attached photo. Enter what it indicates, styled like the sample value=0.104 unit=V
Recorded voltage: value=14 unit=V
